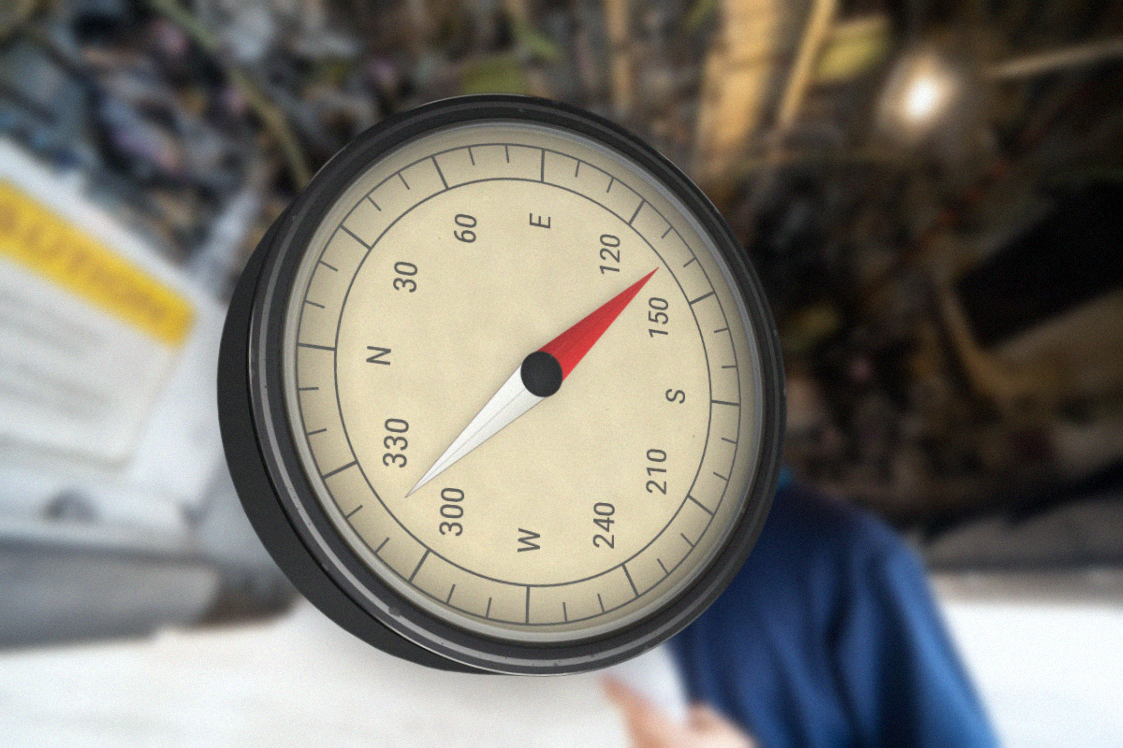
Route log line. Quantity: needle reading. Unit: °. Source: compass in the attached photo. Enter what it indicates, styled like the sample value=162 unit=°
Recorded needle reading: value=135 unit=°
